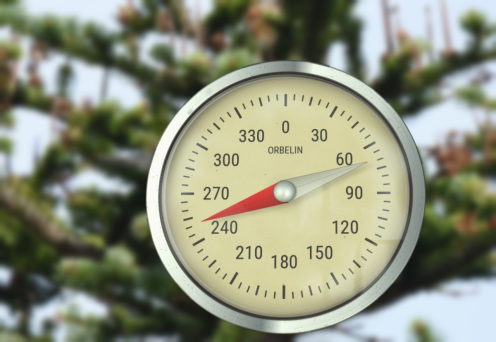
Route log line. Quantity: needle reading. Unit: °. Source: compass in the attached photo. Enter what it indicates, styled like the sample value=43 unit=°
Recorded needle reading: value=250 unit=°
